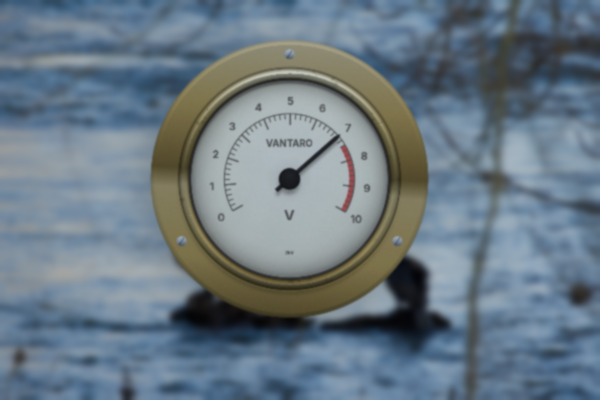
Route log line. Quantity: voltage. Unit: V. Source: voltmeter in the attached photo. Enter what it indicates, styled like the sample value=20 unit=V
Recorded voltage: value=7 unit=V
